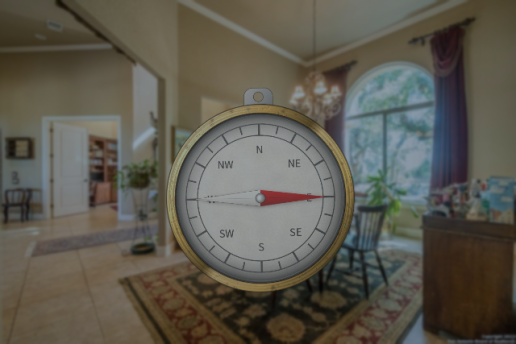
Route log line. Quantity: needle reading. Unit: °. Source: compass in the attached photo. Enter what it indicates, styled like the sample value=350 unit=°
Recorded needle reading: value=90 unit=°
